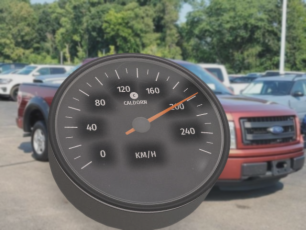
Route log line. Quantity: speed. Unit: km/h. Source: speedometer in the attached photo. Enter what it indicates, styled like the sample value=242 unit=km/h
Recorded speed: value=200 unit=km/h
